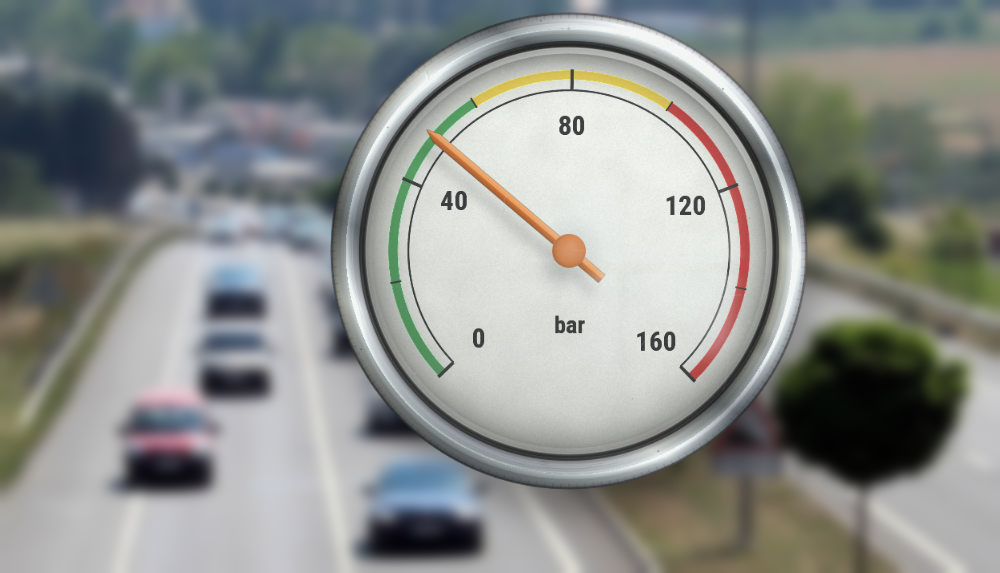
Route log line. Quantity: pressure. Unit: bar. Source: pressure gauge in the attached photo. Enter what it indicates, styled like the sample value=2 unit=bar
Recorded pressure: value=50 unit=bar
